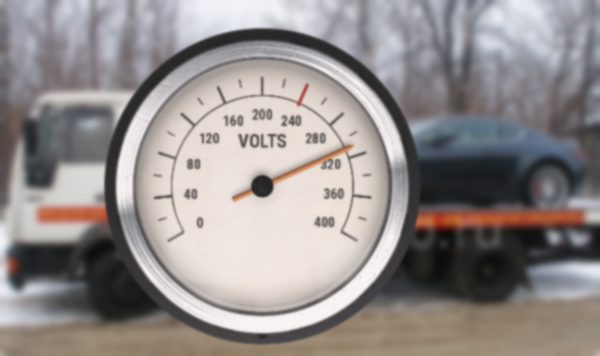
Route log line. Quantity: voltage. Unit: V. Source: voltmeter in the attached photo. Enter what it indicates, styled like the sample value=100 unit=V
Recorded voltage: value=310 unit=V
